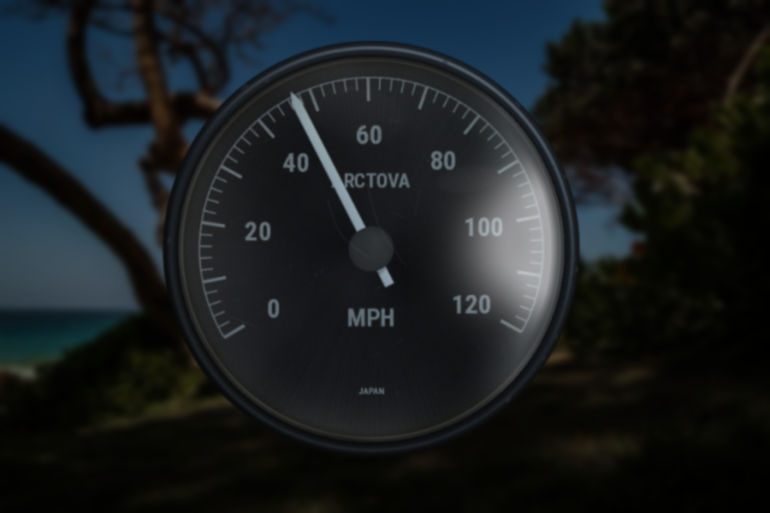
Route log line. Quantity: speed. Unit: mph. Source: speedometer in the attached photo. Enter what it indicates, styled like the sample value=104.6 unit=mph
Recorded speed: value=47 unit=mph
